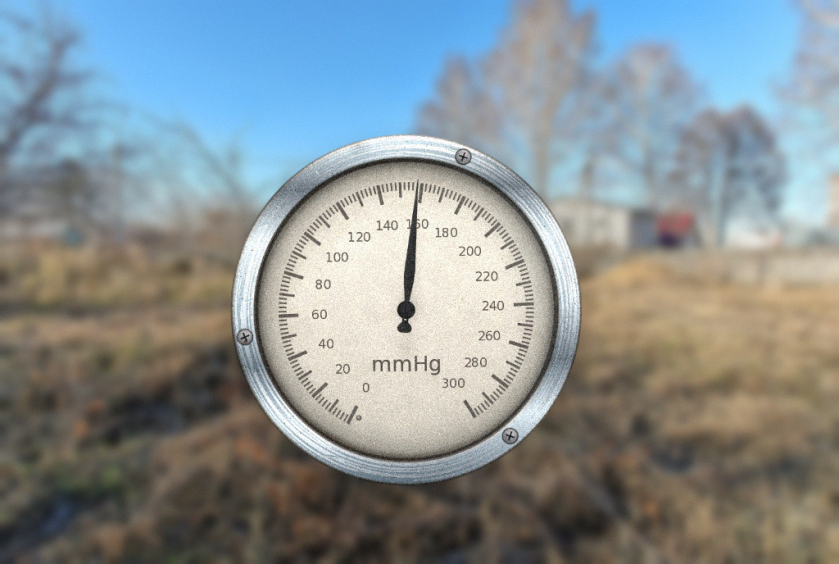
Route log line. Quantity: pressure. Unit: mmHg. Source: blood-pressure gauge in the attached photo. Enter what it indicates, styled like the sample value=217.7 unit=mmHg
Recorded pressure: value=158 unit=mmHg
